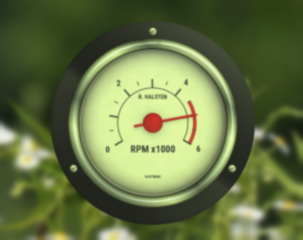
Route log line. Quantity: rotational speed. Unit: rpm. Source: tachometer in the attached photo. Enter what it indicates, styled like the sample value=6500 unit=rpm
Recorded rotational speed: value=5000 unit=rpm
